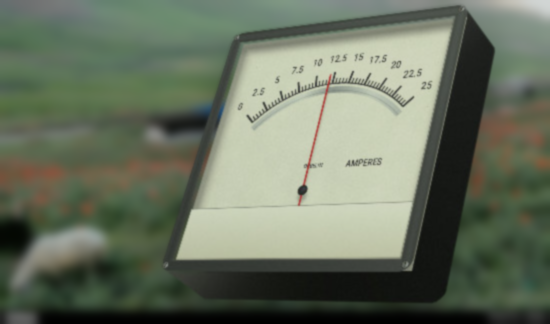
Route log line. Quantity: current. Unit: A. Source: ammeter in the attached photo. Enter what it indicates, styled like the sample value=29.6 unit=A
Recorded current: value=12.5 unit=A
